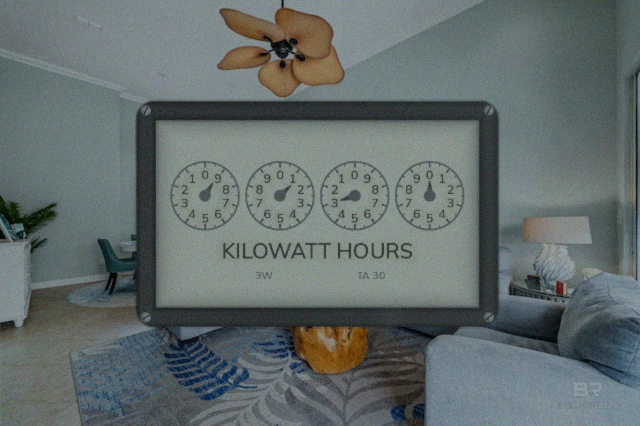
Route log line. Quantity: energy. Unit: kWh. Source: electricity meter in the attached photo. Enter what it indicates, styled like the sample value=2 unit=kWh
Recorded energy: value=9130 unit=kWh
